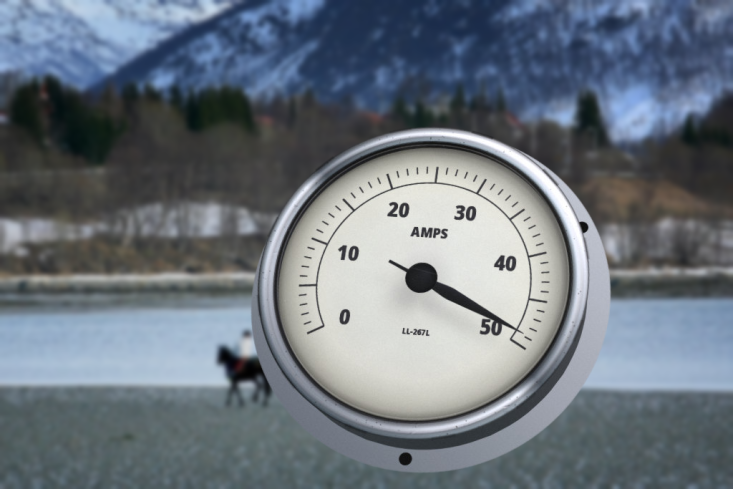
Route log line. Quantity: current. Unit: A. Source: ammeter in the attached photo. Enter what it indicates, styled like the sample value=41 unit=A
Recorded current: value=49 unit=A
